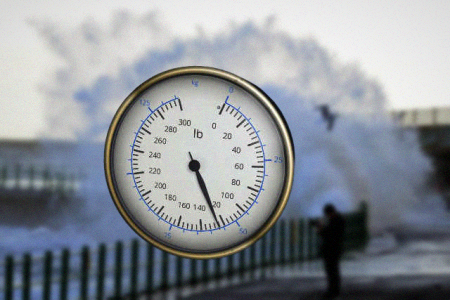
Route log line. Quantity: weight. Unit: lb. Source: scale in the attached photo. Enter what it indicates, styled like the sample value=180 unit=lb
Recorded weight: value=124 unit=lb
